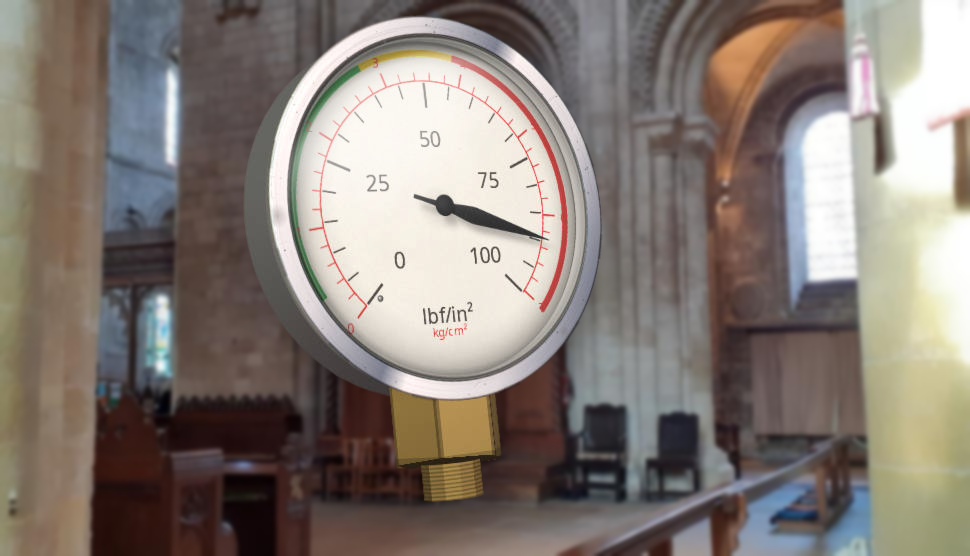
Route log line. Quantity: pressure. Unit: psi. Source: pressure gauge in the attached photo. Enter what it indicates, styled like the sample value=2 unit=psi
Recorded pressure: value=90 unit=psi
